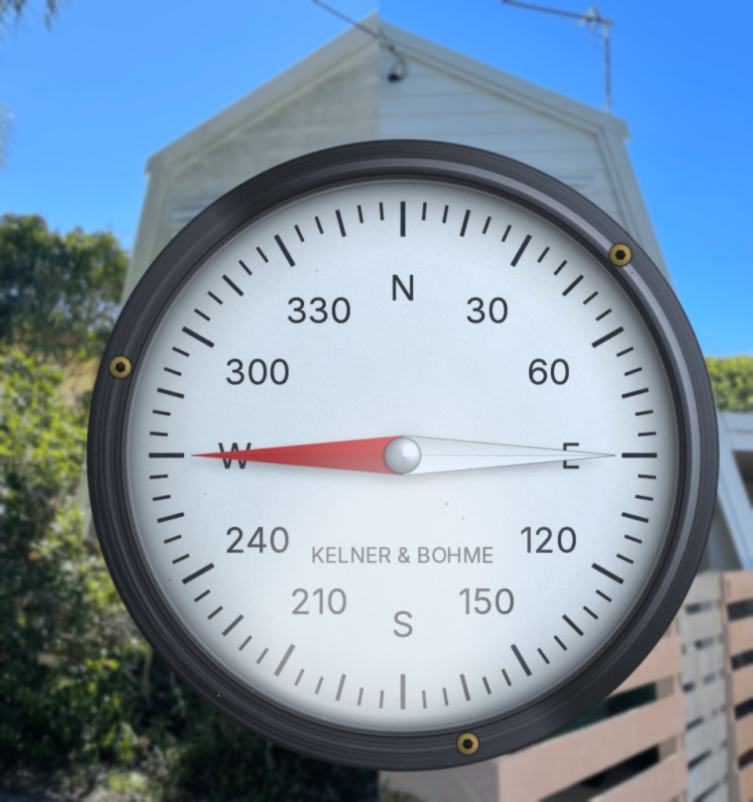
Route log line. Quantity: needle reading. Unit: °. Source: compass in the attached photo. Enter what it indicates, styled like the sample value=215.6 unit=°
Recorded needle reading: value=270 unit=°
